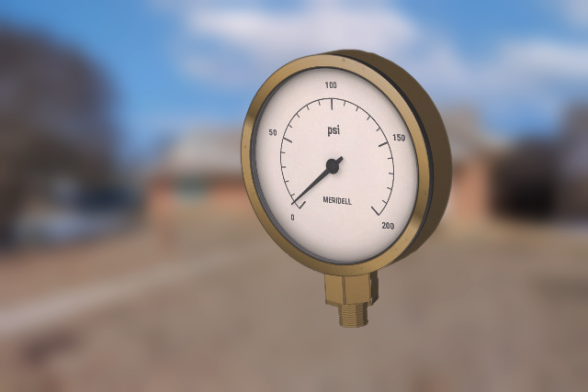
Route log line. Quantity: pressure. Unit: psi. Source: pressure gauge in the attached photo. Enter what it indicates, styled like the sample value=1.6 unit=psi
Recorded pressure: value=5 unit=psi
